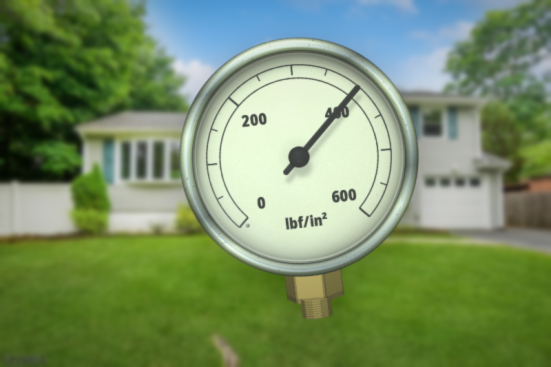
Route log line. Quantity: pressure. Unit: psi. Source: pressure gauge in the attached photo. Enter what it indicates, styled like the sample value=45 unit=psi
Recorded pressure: value=400 unit=psi
